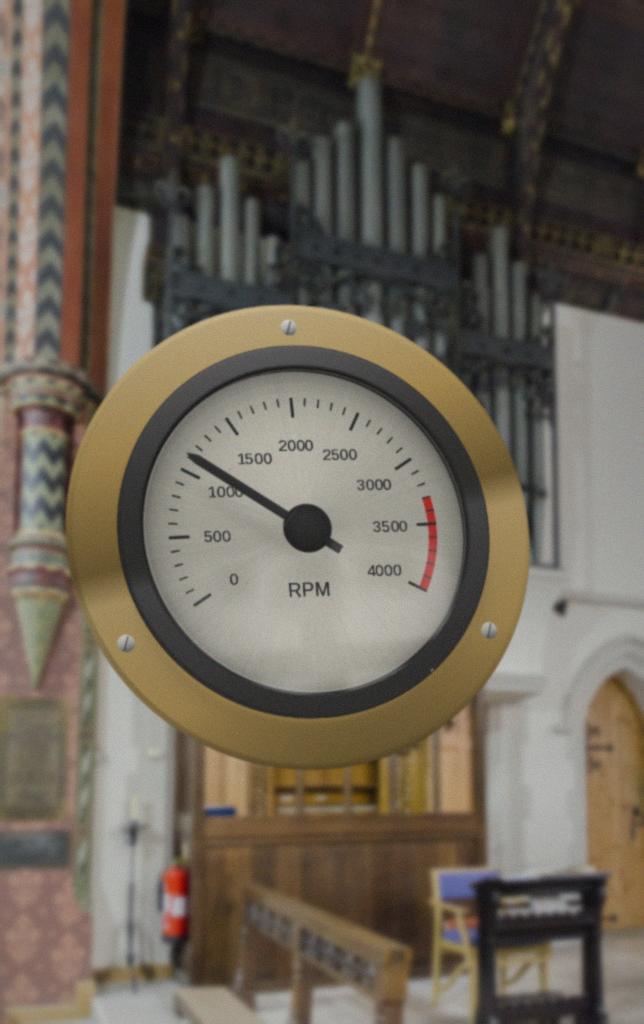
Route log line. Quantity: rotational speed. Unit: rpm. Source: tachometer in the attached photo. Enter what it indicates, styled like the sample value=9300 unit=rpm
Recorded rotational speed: value=1100 unit=rpm
